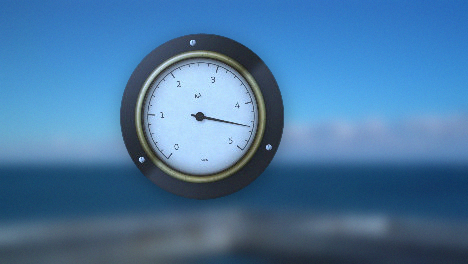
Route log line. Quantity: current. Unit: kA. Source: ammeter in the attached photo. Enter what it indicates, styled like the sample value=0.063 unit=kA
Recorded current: value=4.5 unit=kA
